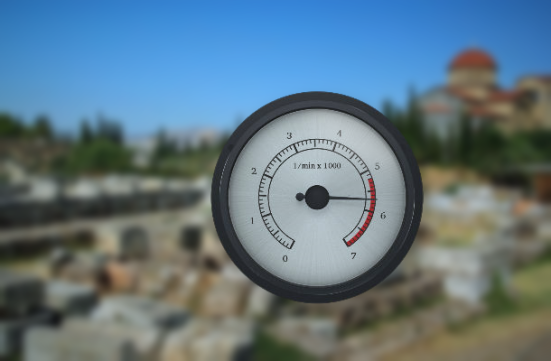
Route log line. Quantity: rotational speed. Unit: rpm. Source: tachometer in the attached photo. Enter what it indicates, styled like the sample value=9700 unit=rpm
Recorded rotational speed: value=5700 unit=rpm
